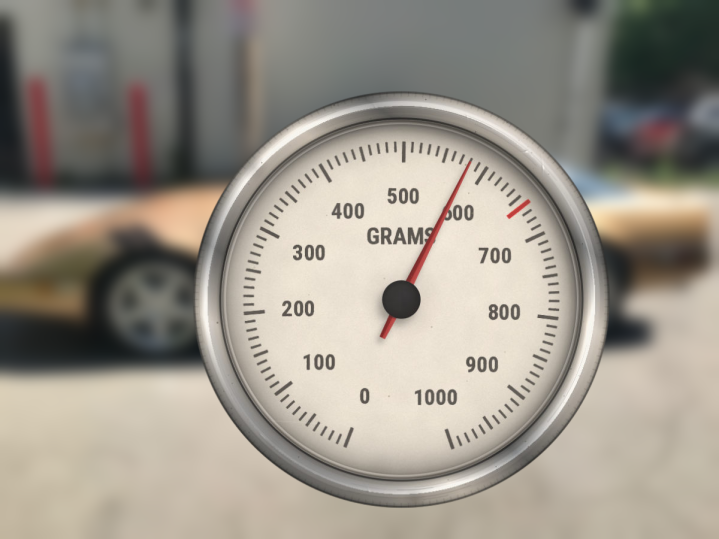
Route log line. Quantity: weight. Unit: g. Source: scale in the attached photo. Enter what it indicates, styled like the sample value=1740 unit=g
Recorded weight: value=580 unit=g
